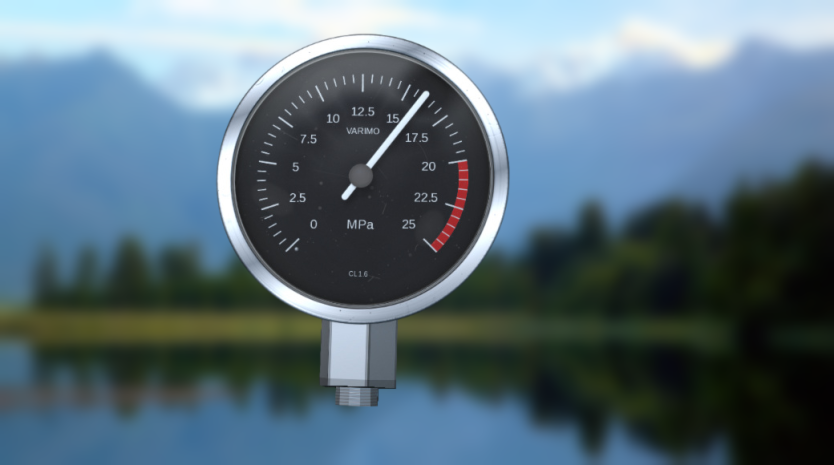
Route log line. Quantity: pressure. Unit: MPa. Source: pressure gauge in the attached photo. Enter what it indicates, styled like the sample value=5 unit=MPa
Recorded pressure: value=16 unit=MPa
